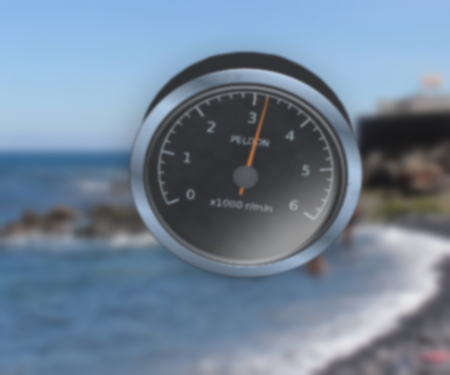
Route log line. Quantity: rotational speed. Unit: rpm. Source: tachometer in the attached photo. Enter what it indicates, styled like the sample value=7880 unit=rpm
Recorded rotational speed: value=3200 unit=rpm
